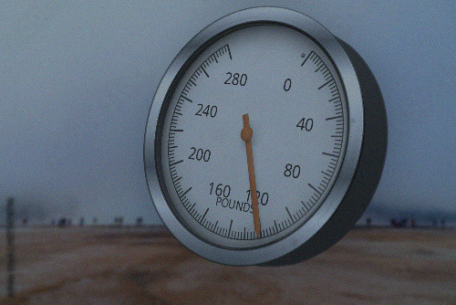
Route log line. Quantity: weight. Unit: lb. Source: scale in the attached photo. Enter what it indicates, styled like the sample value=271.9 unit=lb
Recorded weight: value=120 unit=lb
